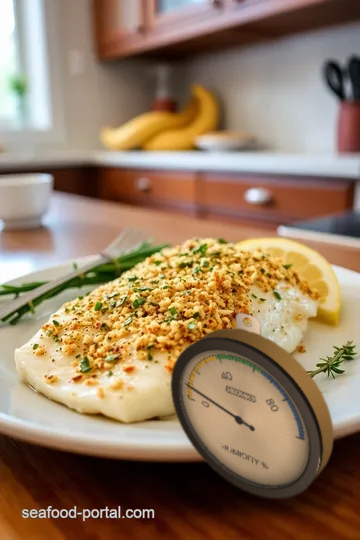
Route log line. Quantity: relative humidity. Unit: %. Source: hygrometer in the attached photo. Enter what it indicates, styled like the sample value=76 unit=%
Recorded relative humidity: value=10 unit=%
